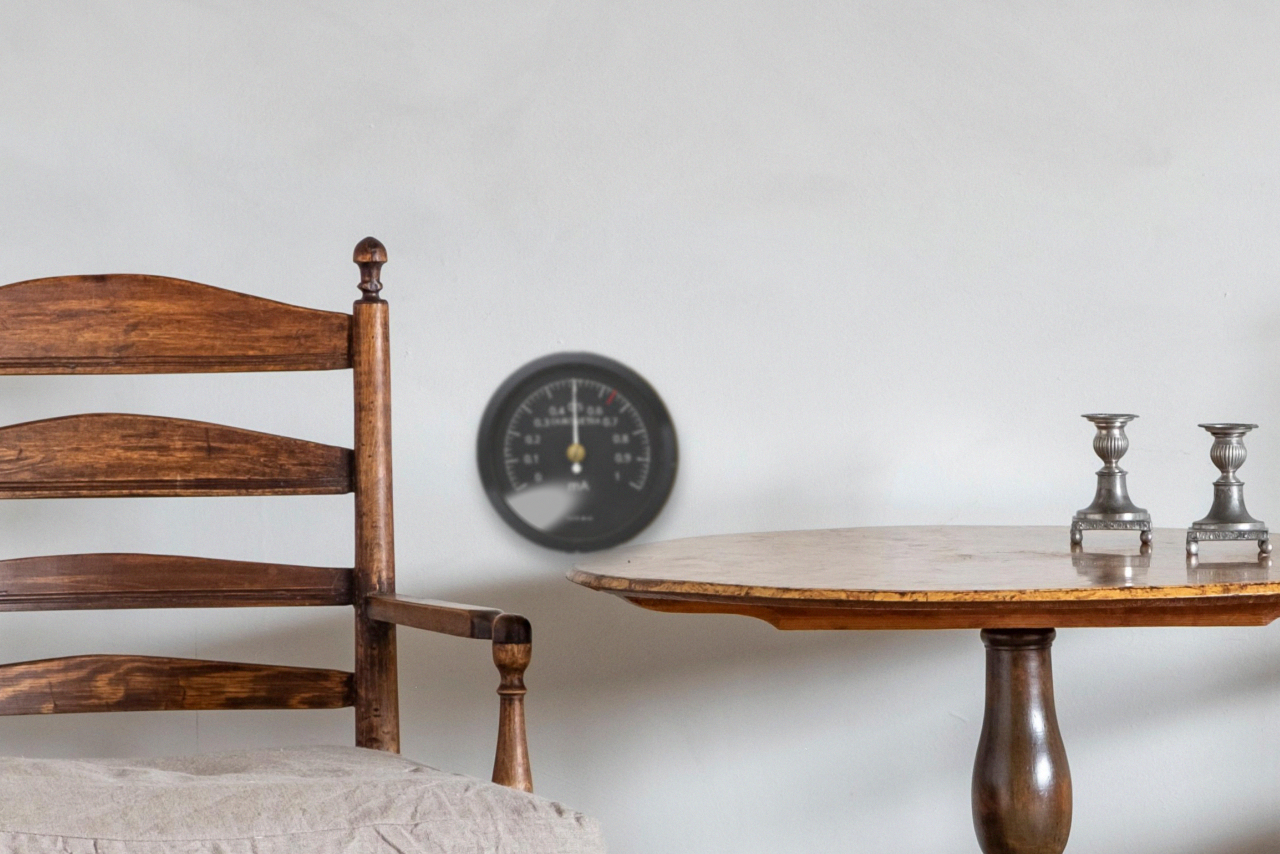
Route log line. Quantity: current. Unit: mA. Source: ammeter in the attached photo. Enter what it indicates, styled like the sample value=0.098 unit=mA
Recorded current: value=0.5 unit=mA
